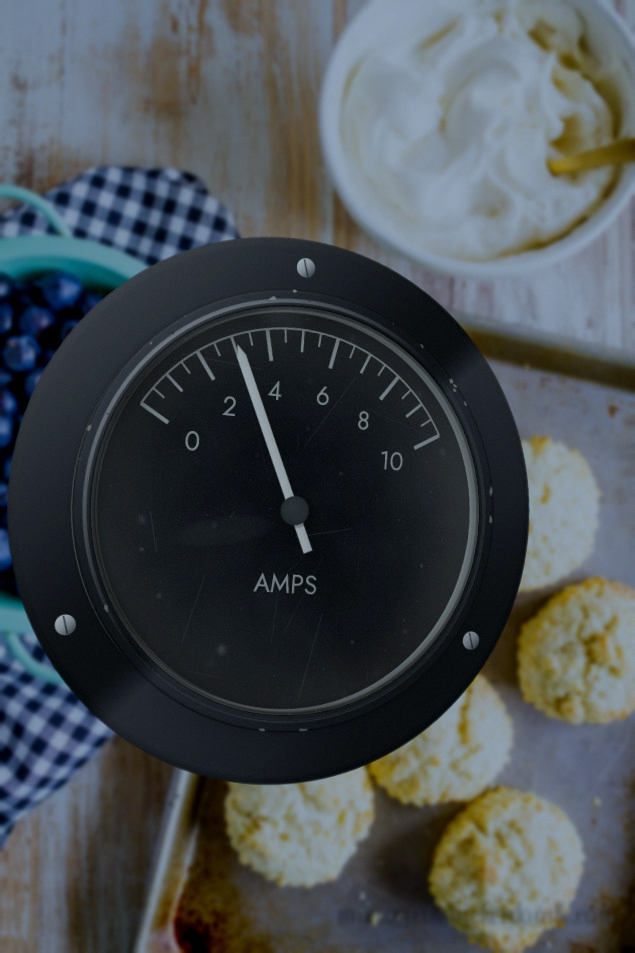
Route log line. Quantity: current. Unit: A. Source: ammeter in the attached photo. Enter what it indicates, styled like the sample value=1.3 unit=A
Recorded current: value=3 unit=A
